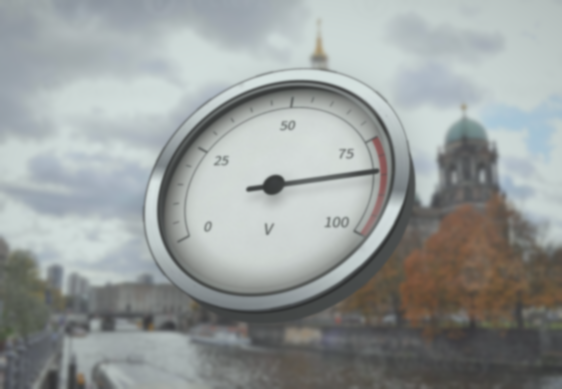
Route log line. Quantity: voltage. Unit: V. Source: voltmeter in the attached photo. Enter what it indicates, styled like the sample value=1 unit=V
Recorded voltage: value=85 unit=V
